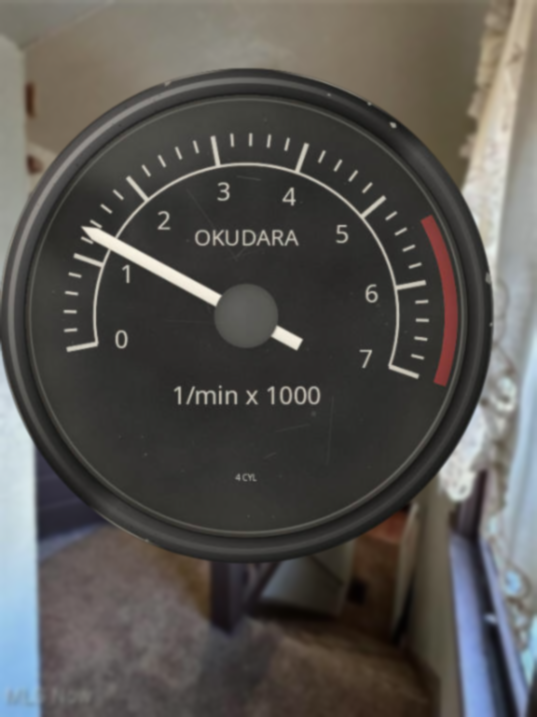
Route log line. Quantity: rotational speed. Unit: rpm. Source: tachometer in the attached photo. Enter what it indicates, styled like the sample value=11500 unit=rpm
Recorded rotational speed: value=1300 unit=rpm
